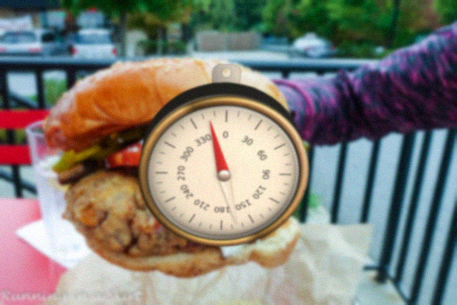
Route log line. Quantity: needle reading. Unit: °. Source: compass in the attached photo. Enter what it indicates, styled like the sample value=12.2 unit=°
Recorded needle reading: value=345 unit=°
